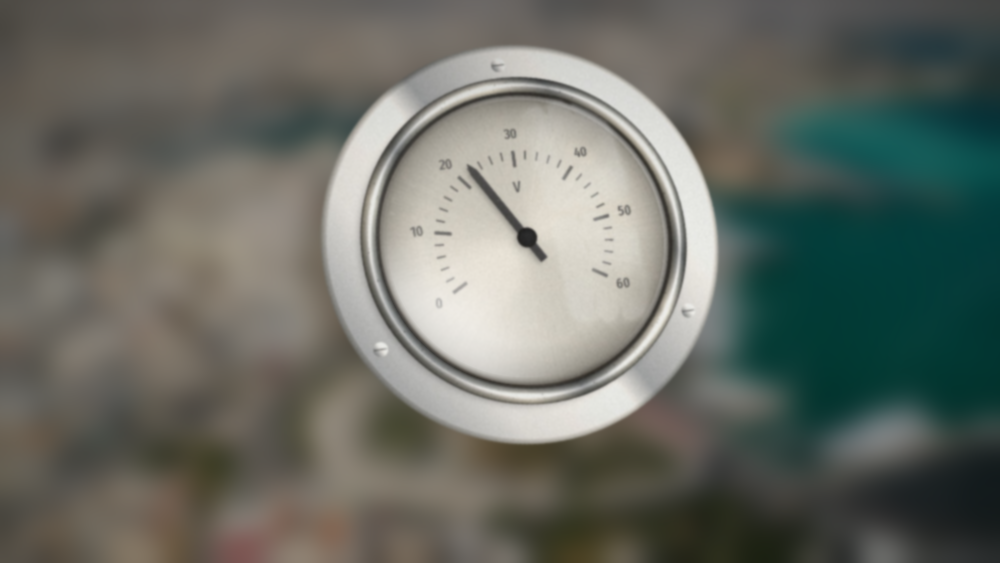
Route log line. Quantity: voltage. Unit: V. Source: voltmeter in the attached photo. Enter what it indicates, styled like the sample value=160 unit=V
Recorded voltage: value=22 unit=V
